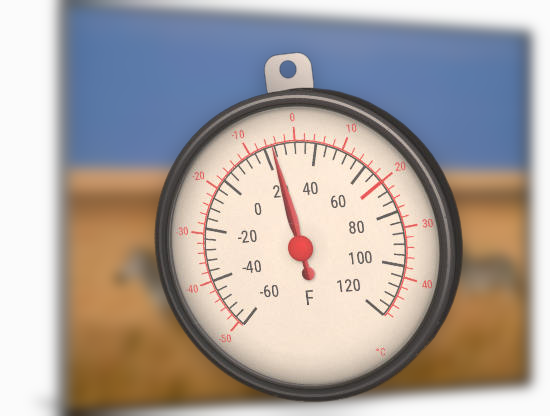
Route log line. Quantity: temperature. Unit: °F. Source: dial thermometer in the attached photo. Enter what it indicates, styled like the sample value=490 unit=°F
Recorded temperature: value=24 unit=°F
